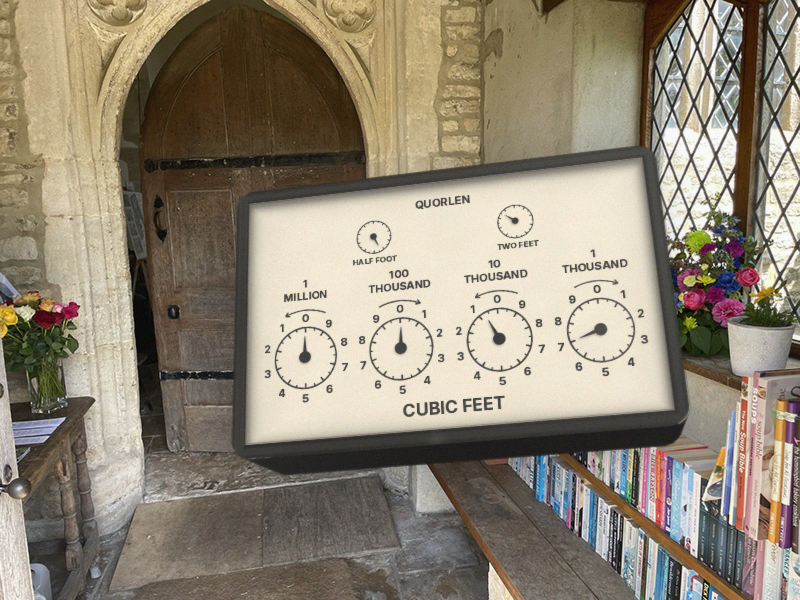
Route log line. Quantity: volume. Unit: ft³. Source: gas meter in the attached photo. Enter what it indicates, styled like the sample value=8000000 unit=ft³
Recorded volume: value=700 unit=ft³
